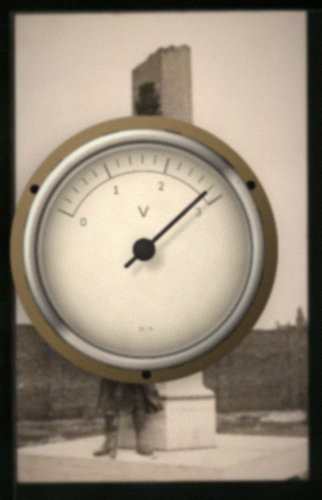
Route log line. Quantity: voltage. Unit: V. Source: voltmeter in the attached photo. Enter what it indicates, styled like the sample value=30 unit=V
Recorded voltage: value=2.8 unit=V
